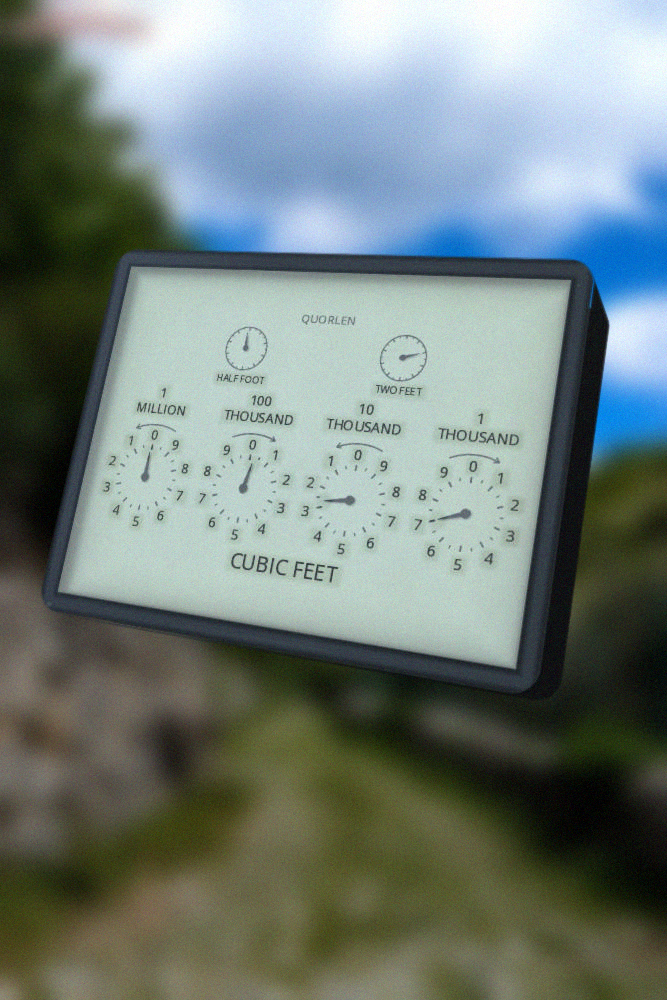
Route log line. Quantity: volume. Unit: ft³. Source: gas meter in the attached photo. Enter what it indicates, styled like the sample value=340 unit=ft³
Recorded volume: value=2700 unit=ft³
